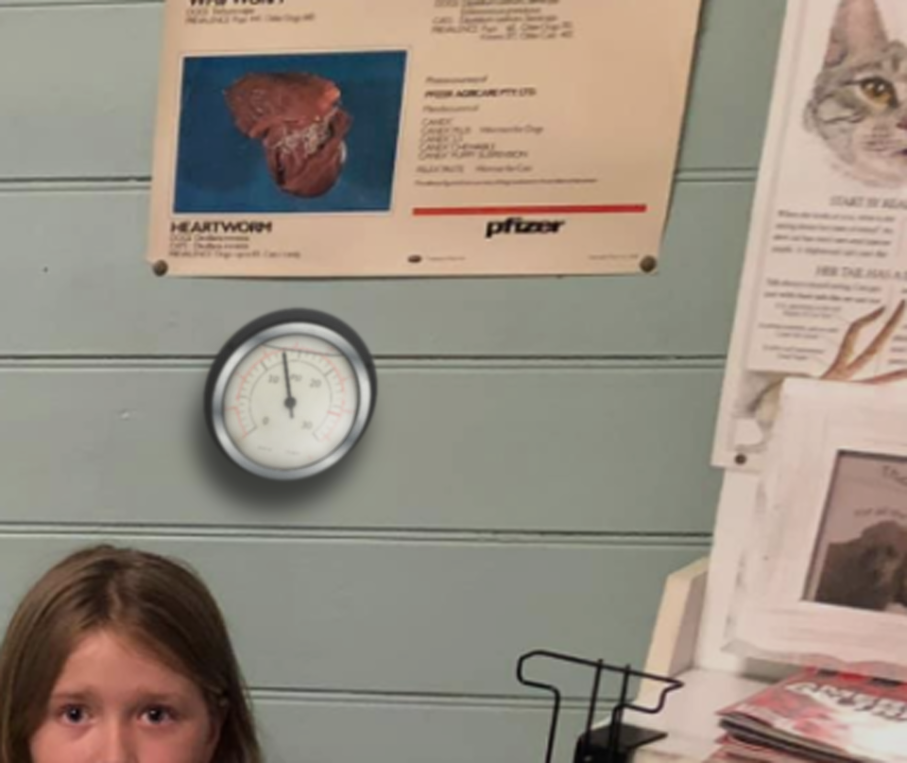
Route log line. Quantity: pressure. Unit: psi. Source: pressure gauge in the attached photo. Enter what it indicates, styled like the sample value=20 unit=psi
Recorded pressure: value=13 unit=psi
